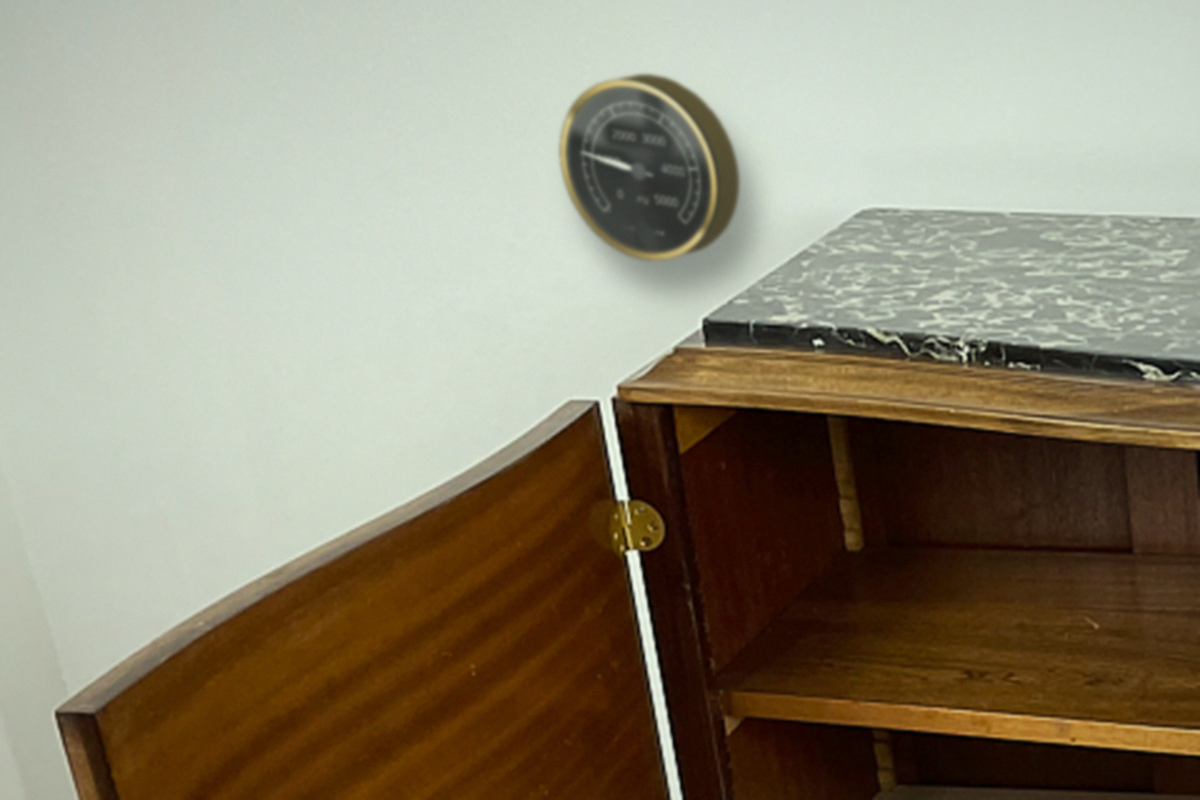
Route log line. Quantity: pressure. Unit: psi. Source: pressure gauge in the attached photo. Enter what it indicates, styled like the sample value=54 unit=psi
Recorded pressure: value=1000 unit=psi
